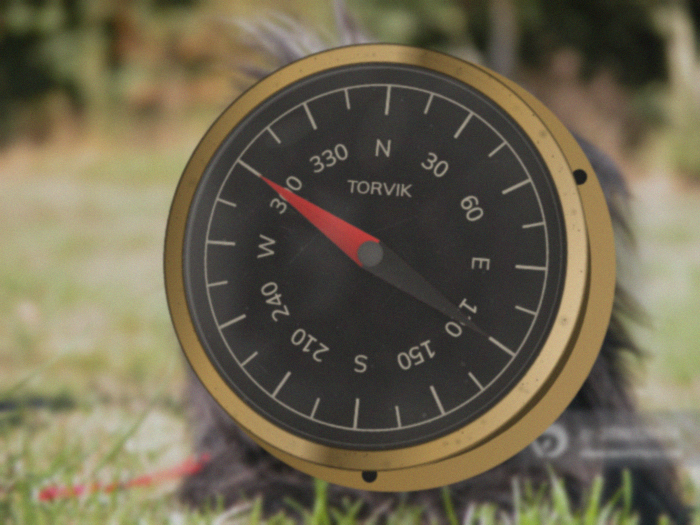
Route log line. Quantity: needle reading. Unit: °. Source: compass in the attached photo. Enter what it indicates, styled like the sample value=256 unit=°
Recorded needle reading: value=300 unit=°
